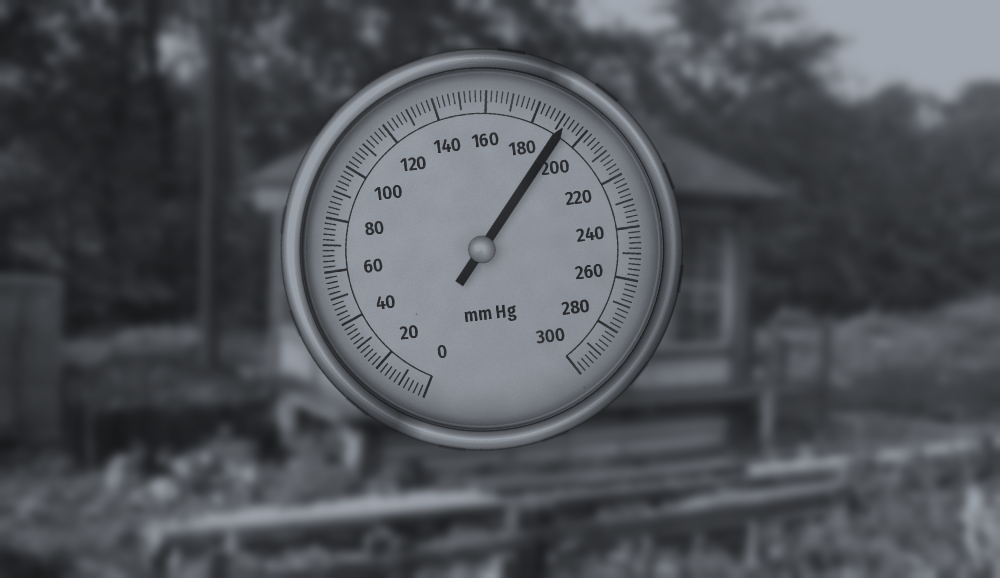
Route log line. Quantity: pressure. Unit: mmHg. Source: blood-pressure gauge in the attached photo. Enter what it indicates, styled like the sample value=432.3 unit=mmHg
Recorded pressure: value=192 unit=mmHg
